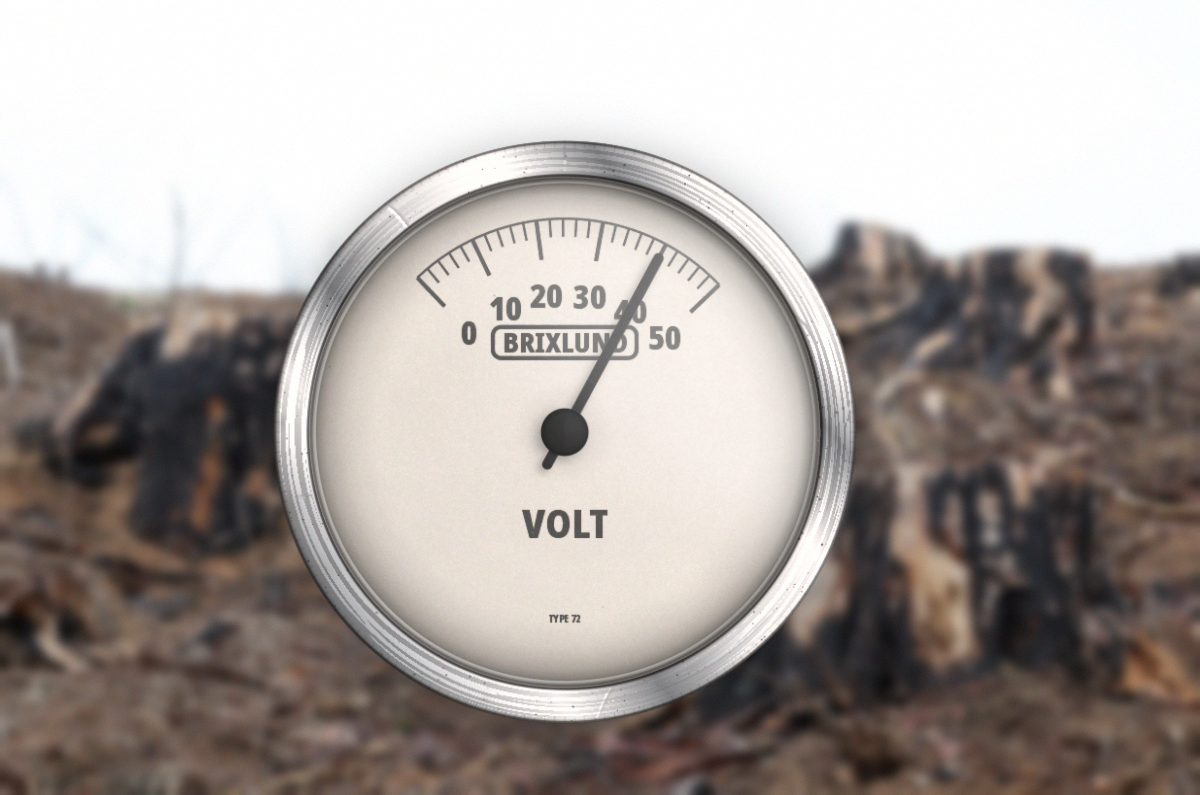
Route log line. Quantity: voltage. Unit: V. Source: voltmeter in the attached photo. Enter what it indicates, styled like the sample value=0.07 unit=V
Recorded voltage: value=40 unit=V
